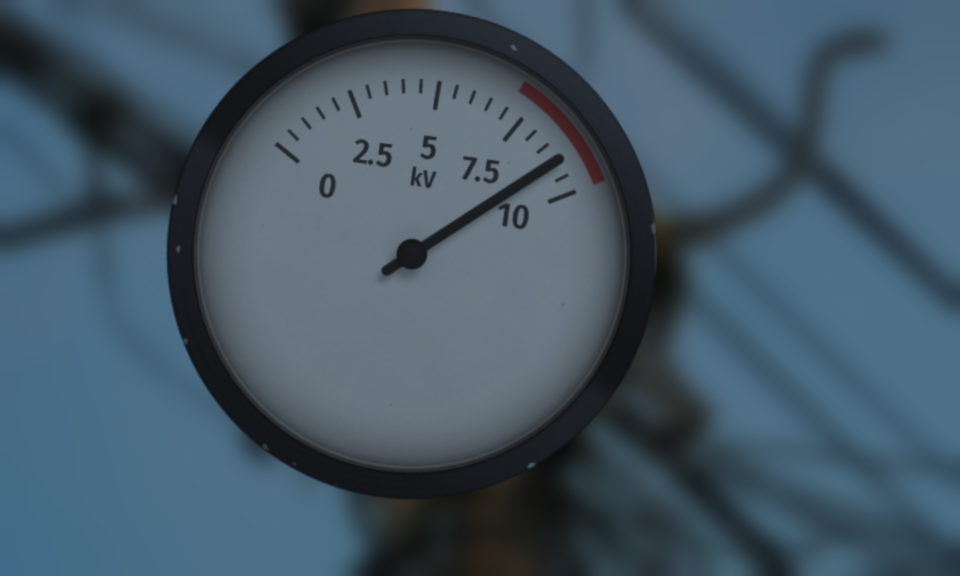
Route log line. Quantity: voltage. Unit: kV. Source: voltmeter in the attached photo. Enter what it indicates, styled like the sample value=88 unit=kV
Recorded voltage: value=9 unit=kV
